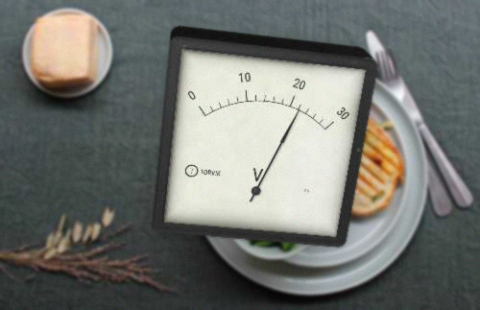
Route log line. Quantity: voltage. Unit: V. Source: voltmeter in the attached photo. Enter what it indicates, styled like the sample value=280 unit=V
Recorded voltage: value=22 unit=V
